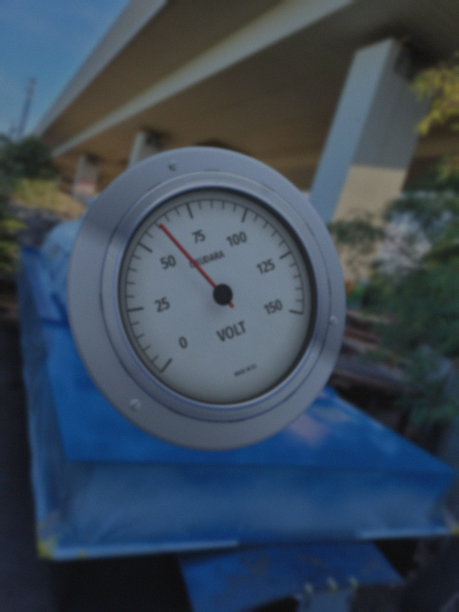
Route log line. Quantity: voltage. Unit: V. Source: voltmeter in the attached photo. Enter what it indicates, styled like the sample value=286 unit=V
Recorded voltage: value=60 unit=V
